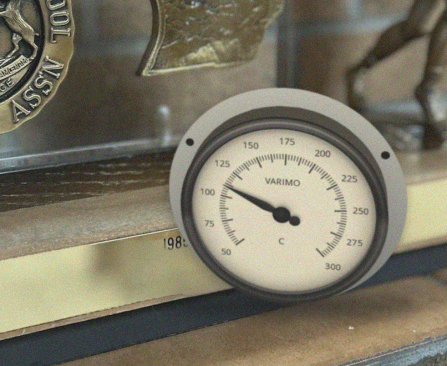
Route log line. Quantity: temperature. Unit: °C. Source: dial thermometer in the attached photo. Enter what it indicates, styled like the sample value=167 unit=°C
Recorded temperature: value=112.5 unit=°C
